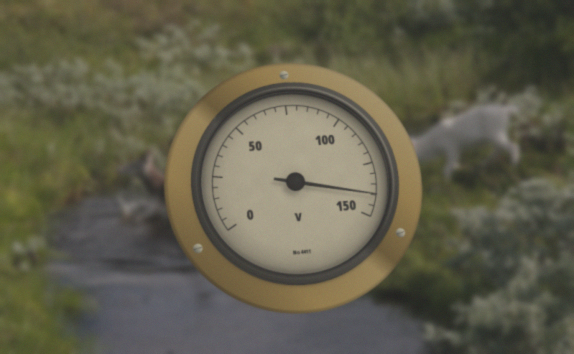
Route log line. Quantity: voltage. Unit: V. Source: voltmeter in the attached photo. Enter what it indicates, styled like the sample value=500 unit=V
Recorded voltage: value=140 unit=V
